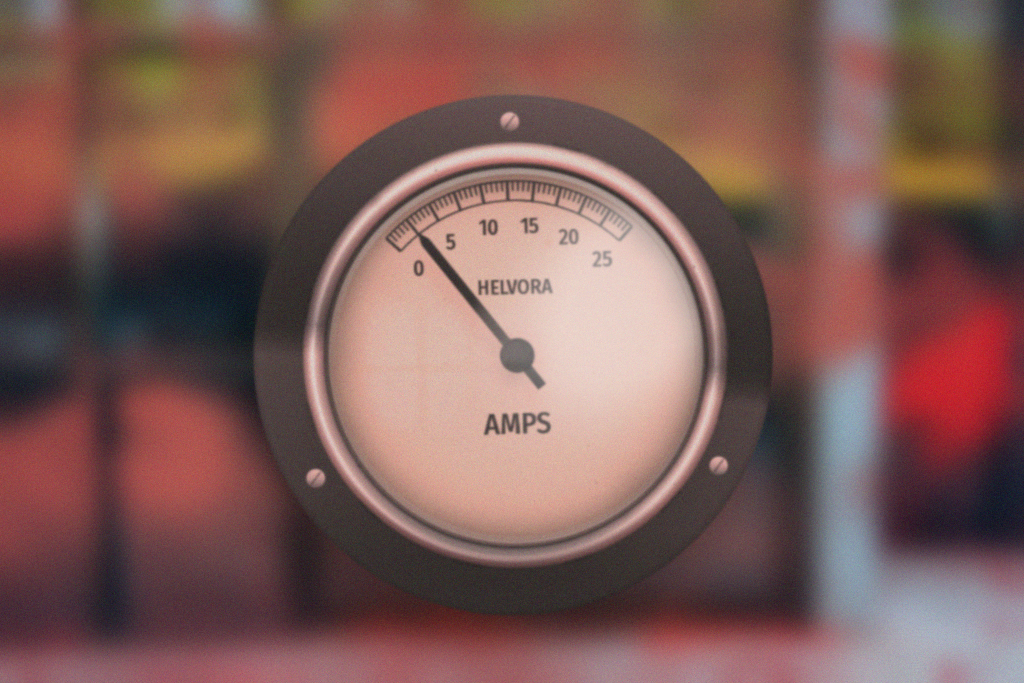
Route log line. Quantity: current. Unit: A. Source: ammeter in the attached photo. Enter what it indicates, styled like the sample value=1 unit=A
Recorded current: value=2.5 unit=A
